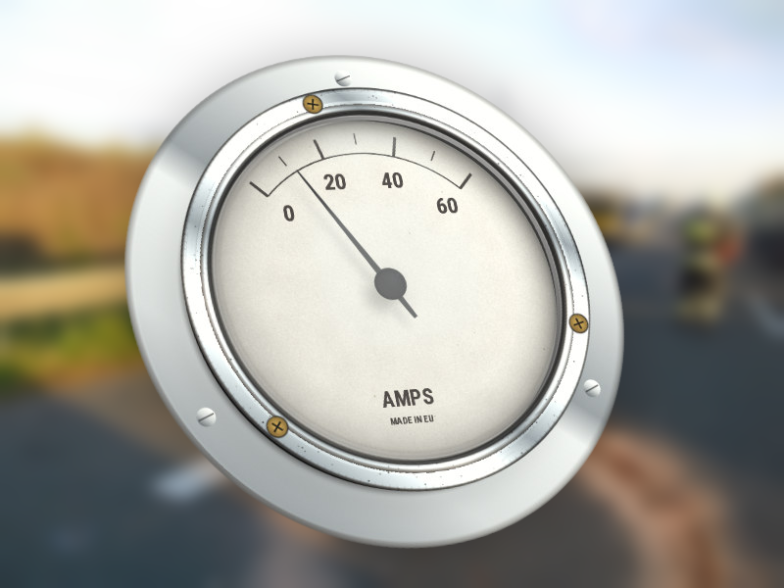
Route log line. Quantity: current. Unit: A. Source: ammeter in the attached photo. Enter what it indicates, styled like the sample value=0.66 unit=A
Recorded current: value=10 unit=A
